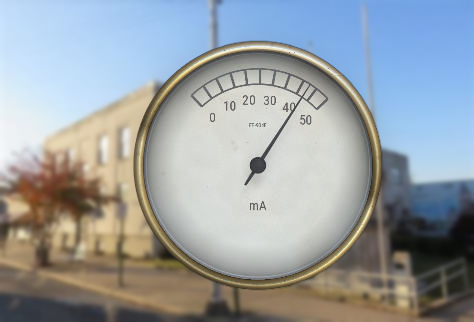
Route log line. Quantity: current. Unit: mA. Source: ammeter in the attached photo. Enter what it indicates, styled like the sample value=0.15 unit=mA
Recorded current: value=42.5 unit=mA
